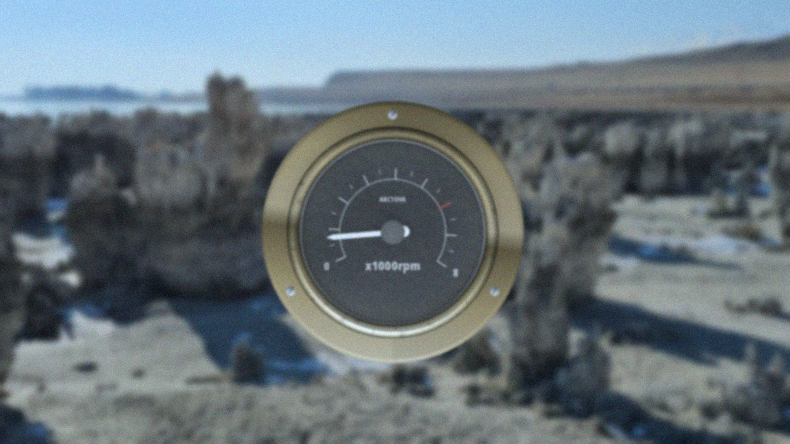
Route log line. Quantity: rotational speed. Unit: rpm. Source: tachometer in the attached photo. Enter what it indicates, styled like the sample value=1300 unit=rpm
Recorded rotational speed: value=750 unit=rpm
